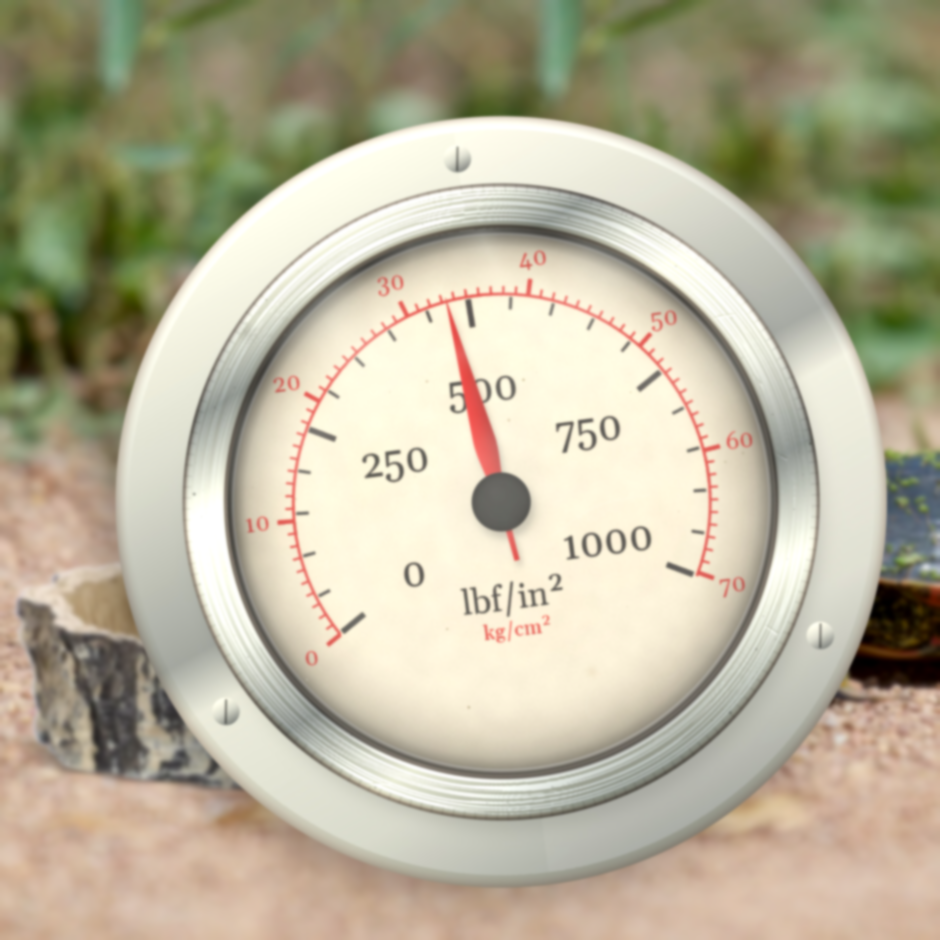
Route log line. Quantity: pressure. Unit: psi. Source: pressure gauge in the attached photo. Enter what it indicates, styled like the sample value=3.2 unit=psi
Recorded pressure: value=475 unit=psi
